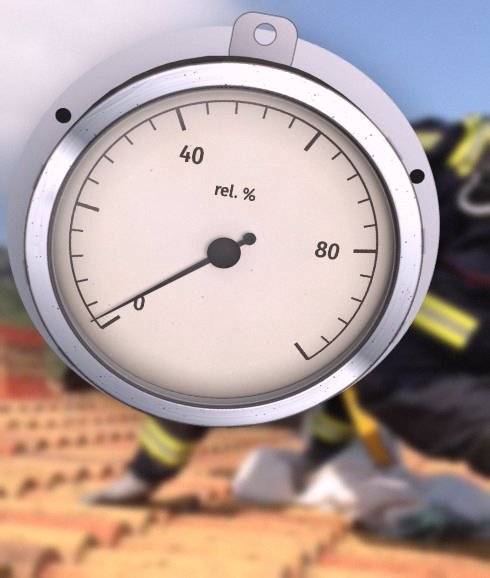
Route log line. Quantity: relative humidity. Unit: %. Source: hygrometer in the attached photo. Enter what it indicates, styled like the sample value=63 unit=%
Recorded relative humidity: value=2 unit=%
